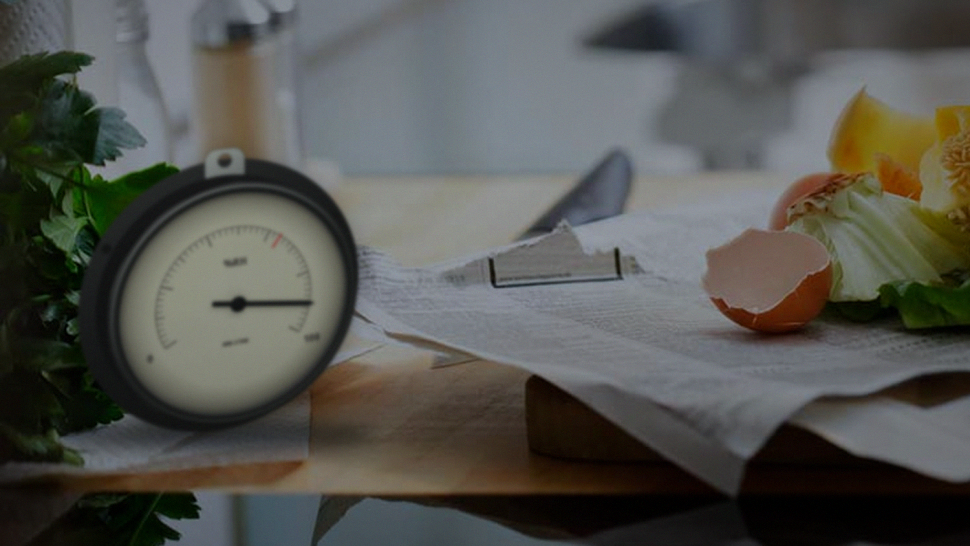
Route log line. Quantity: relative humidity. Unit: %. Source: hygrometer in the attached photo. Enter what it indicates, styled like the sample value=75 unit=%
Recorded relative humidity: value=90 unit=%
